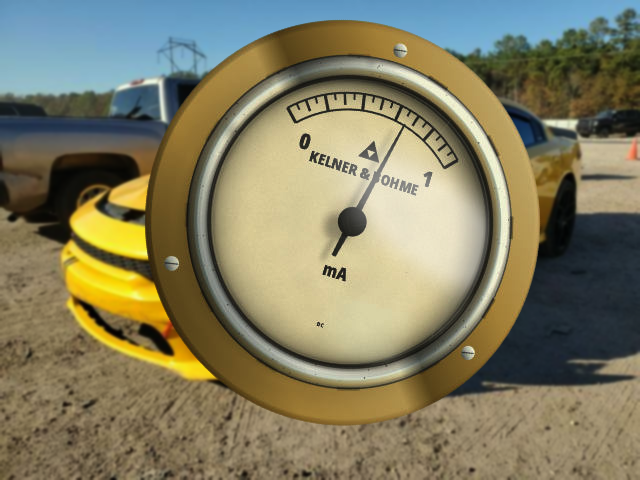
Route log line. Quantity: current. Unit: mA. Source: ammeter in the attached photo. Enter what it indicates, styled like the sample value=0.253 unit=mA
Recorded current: value=0.65 unit=mA
